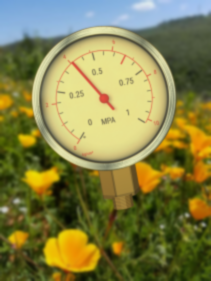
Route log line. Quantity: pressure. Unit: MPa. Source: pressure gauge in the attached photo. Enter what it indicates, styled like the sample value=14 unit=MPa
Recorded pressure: value=0.4 unit=MPa
